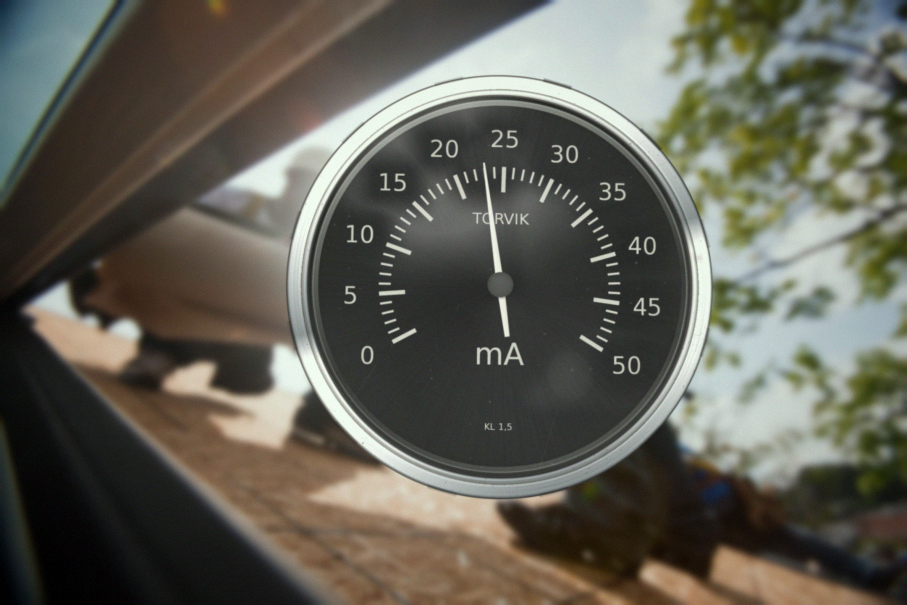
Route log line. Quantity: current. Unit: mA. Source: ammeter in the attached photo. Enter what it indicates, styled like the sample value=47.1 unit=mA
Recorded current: value=23 unit=mA
